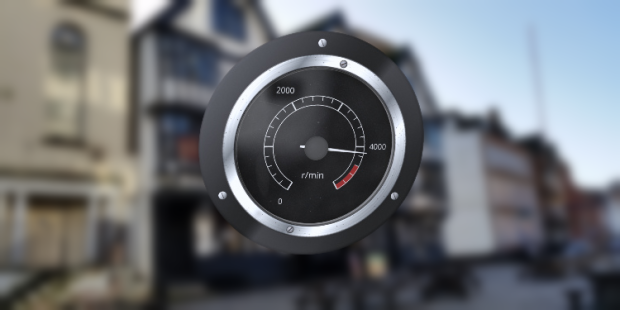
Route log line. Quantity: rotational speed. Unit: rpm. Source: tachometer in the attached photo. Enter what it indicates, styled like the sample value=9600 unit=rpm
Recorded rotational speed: value=4100 unit=rpm
